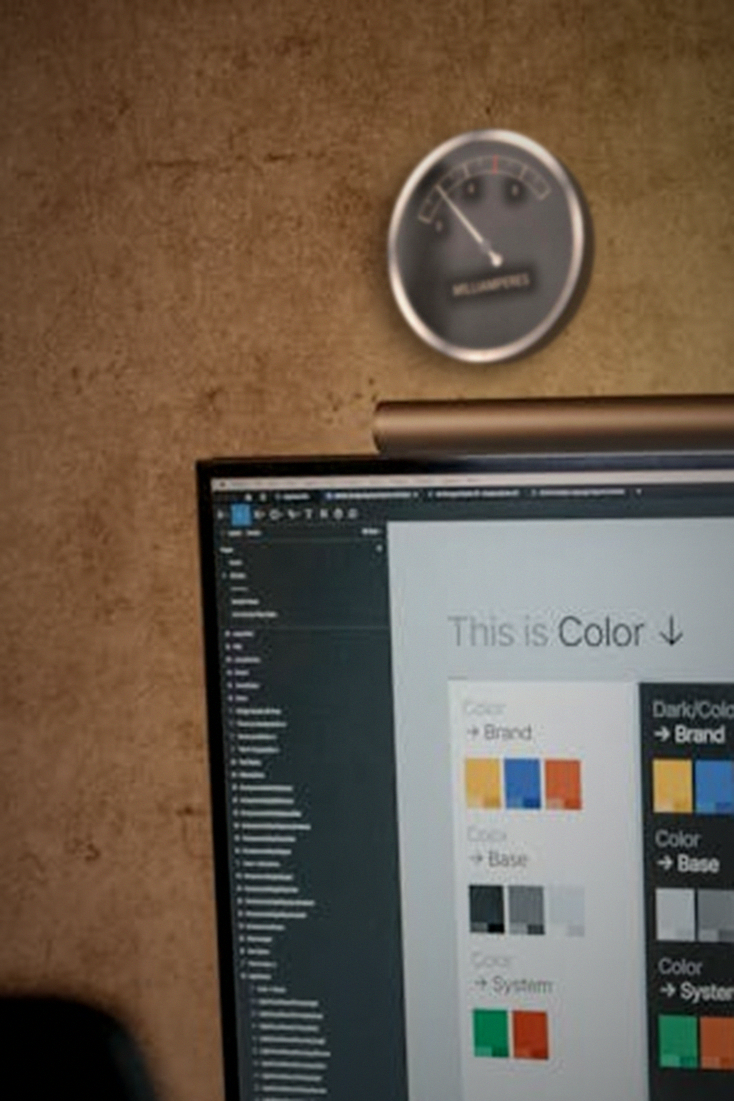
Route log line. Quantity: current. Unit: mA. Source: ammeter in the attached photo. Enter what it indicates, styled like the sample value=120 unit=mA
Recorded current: value=2 unit=mA
